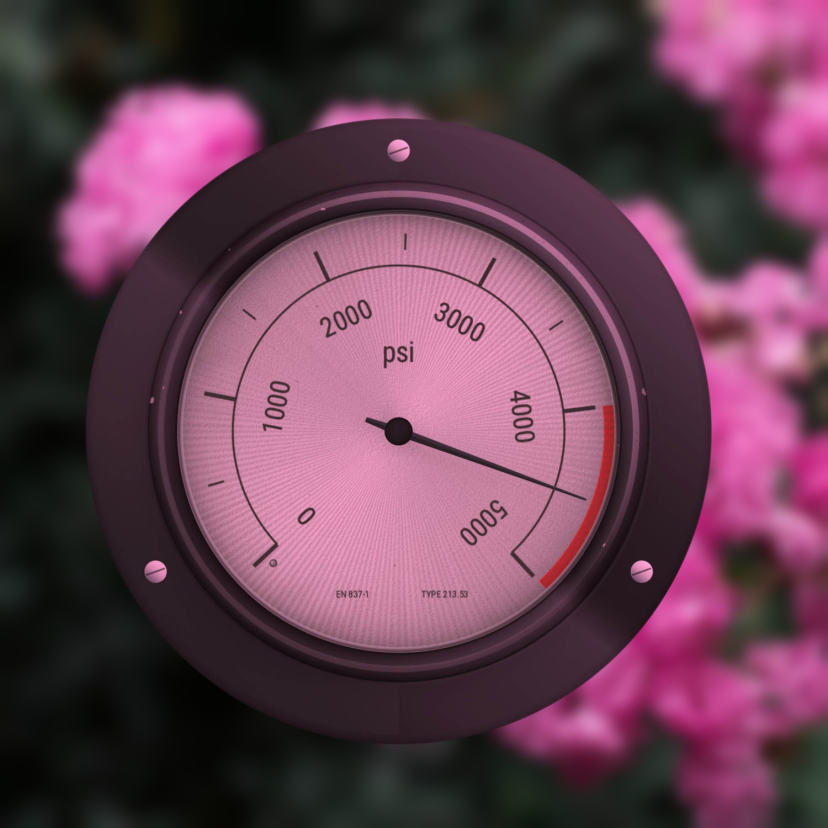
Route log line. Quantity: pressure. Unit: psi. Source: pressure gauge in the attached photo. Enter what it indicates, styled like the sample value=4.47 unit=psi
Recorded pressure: value=4500 unit=psi
